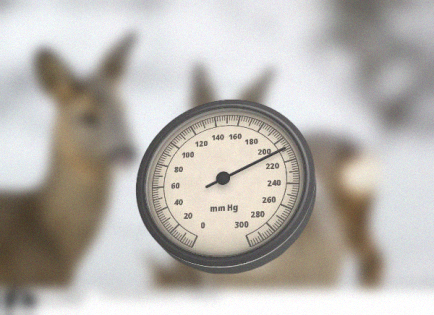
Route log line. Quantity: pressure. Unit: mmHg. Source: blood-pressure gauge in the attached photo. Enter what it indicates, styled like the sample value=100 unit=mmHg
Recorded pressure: value=210 unit=mmHg
